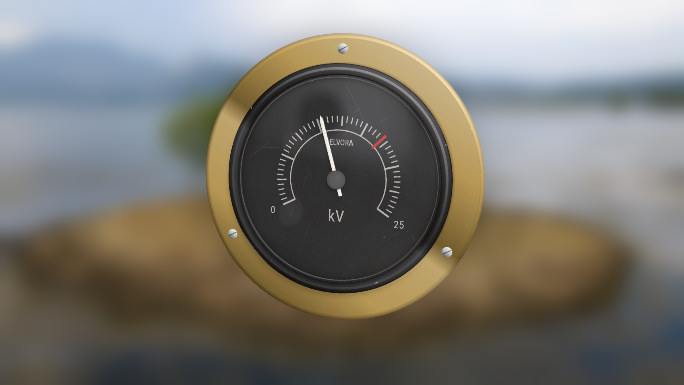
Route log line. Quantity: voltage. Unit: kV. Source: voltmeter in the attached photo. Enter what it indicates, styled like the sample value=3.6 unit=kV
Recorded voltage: value=10.5 unit=kV
